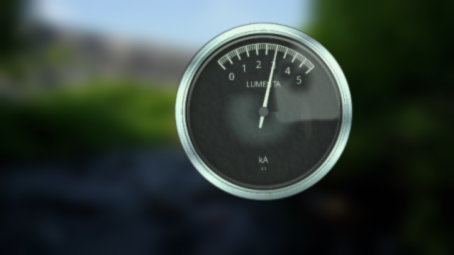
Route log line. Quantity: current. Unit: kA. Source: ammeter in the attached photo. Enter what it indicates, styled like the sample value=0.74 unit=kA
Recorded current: value=3 unit=kA
